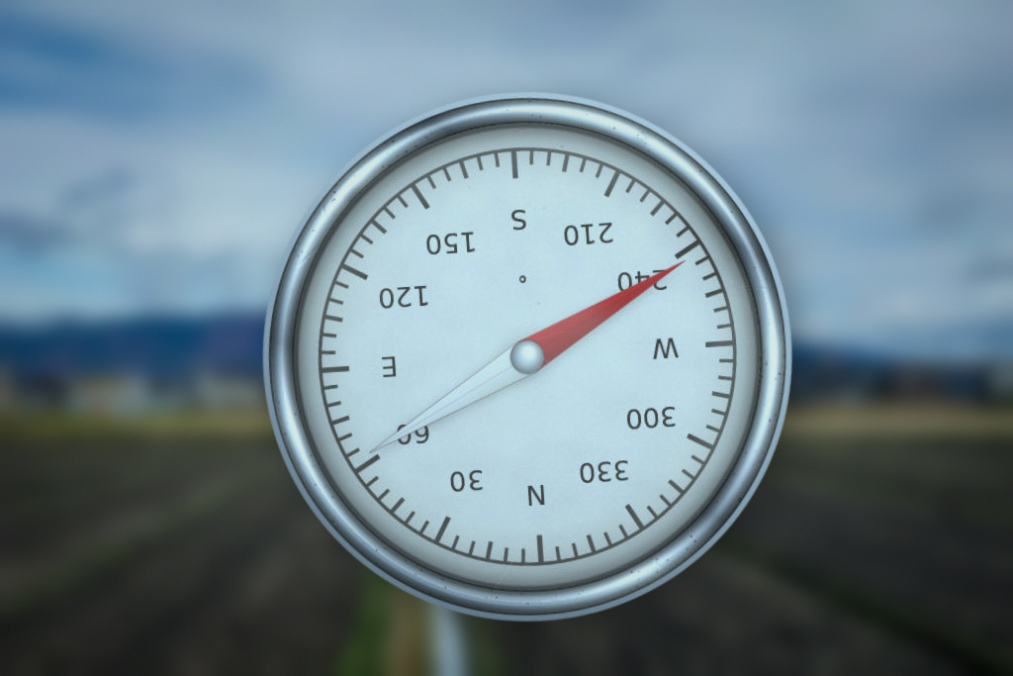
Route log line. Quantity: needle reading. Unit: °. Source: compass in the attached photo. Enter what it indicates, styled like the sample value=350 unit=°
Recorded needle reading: value=242.5 unit=°
